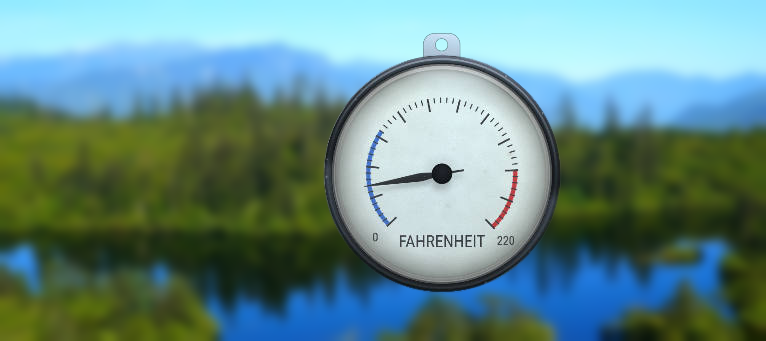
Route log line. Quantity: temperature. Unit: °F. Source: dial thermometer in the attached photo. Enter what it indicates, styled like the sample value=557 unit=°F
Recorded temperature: value=28 unit=°F
